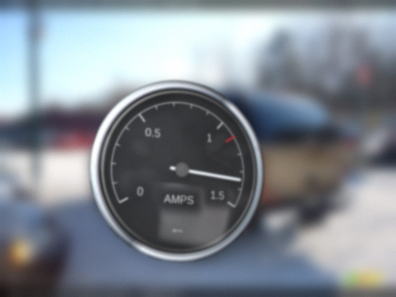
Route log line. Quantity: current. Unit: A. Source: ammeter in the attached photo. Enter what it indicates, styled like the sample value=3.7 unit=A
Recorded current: value=1.35 unit=A
